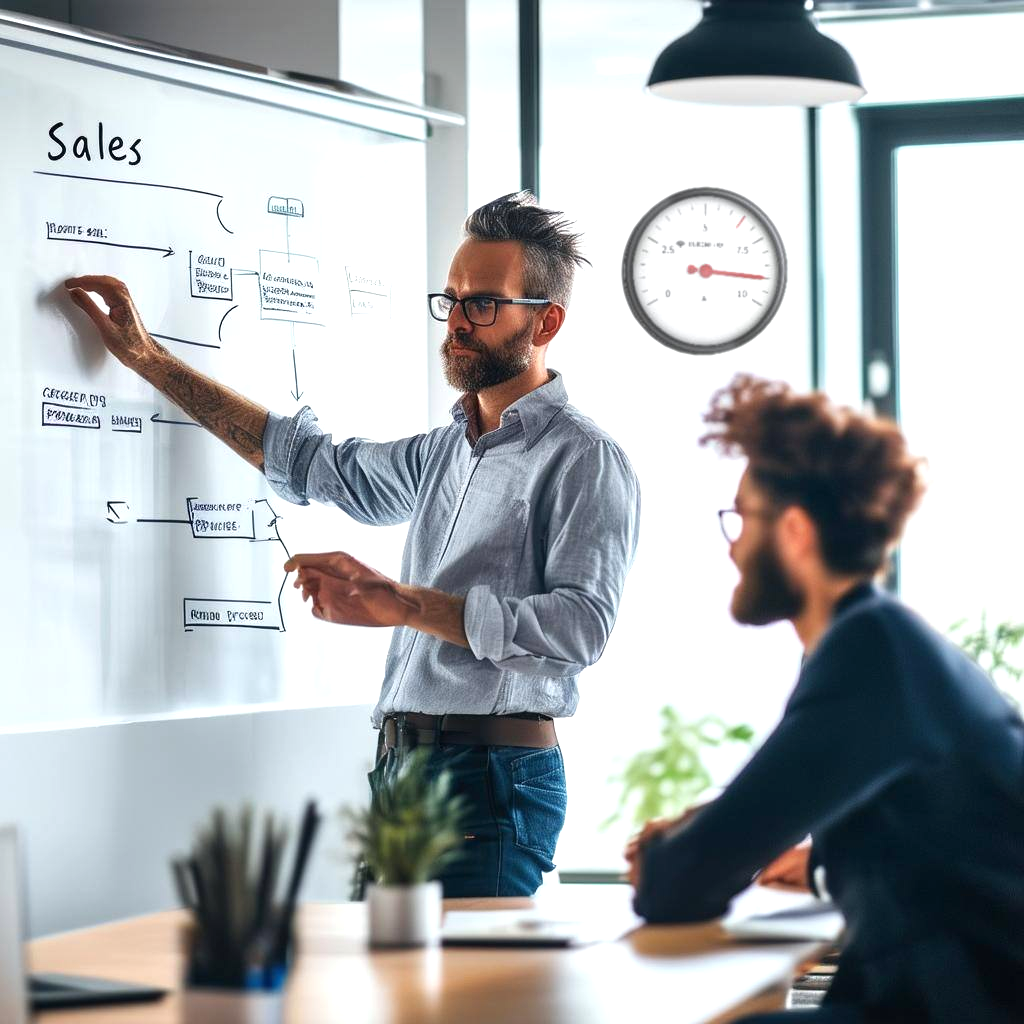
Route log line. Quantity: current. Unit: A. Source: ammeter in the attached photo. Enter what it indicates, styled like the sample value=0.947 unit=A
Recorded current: value=9 unit=A
